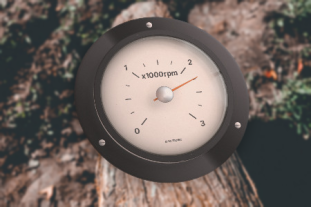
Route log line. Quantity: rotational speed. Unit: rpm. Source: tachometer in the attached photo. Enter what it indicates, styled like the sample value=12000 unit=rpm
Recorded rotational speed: value=2250 unit=rpm
